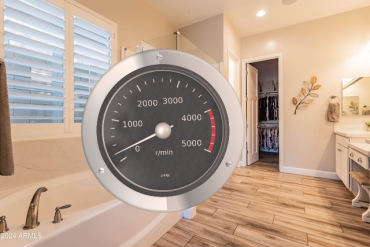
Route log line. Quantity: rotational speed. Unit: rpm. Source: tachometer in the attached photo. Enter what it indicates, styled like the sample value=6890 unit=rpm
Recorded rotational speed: value=200 unit=rpm
